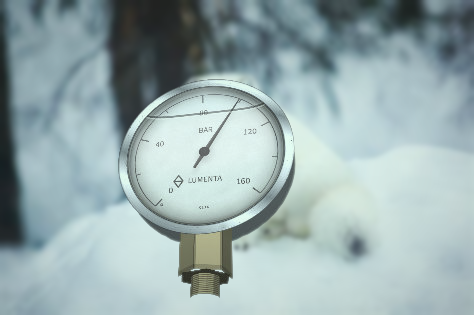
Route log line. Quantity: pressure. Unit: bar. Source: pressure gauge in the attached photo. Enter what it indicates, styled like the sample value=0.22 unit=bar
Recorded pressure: value=100 unit=bar
